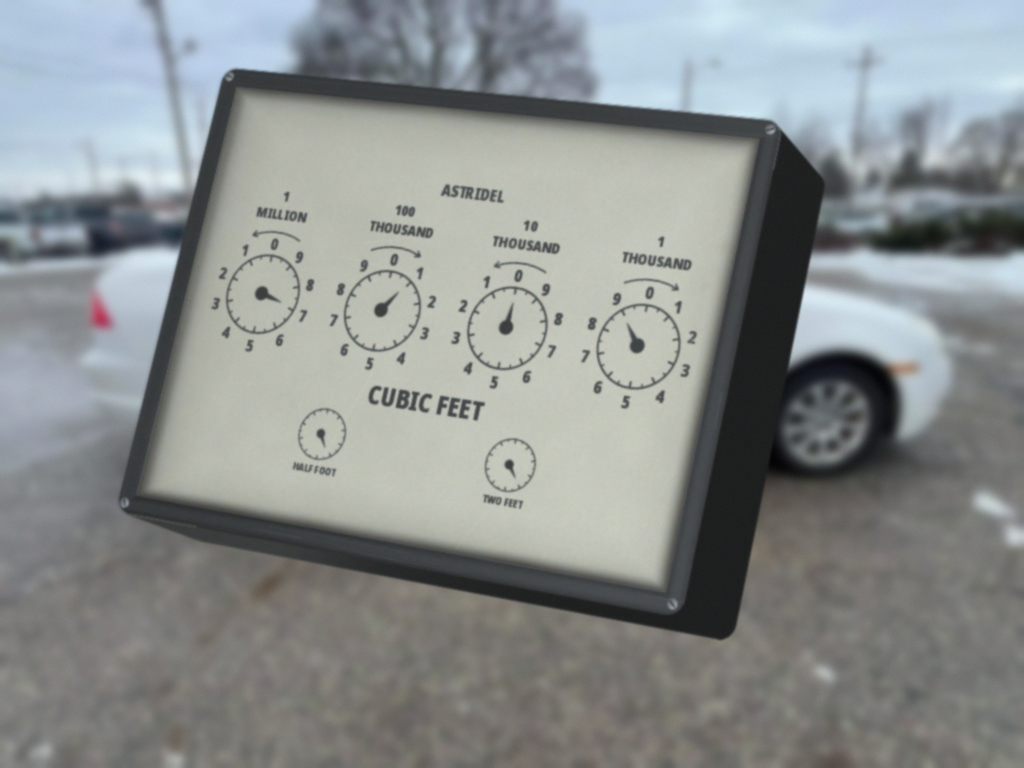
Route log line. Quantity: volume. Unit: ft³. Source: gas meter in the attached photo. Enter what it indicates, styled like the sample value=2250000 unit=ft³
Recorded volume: value=709900 unit=ft³
